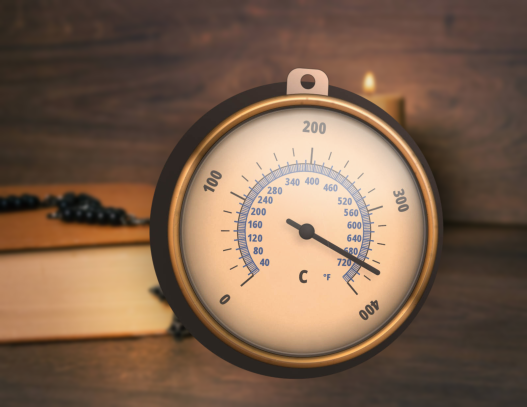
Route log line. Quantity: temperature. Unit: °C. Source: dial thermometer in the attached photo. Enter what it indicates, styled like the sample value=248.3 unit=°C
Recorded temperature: value=370 unit=°C
